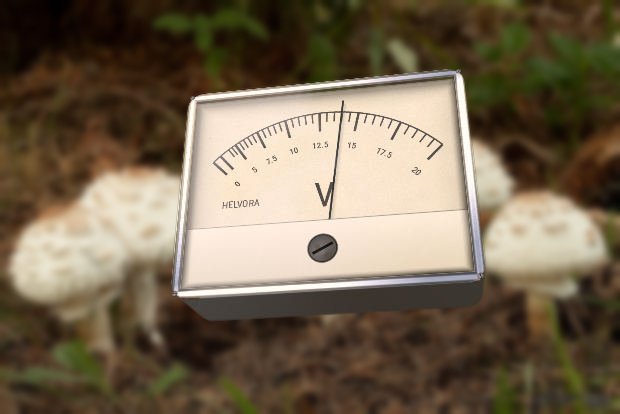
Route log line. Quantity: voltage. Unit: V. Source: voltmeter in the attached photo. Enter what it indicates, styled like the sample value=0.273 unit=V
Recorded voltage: value=14 unit=V
